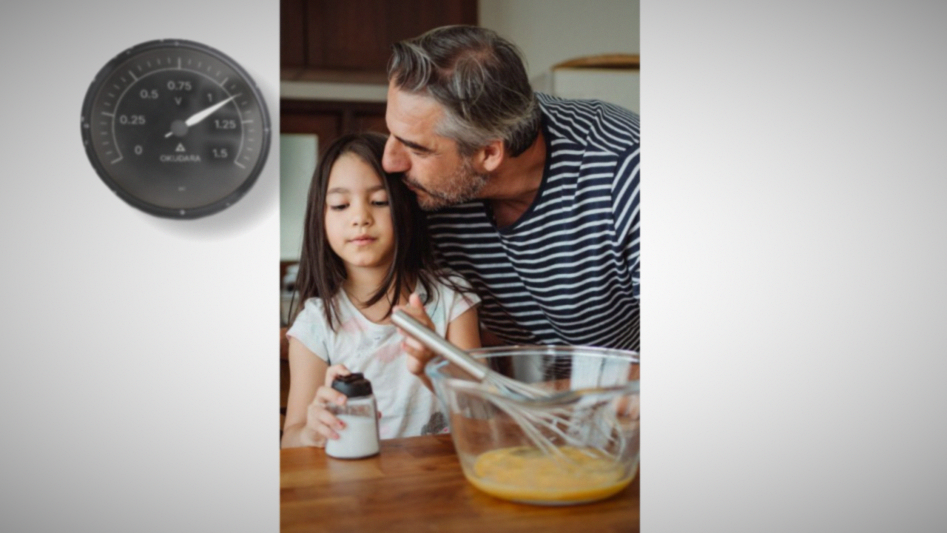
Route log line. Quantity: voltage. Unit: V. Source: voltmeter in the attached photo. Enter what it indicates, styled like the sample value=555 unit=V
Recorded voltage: value=1.1 unit=V
